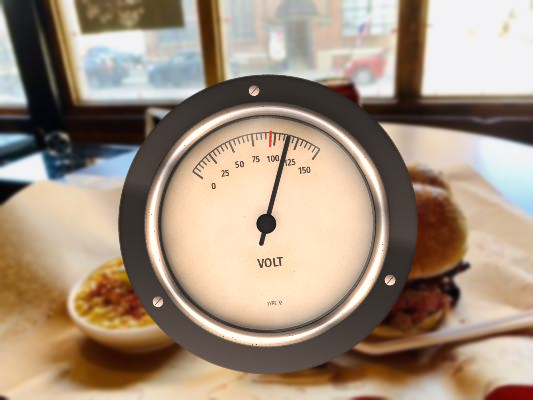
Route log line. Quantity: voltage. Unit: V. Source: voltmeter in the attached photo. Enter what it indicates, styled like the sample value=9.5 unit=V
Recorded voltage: value=115 unit=V
